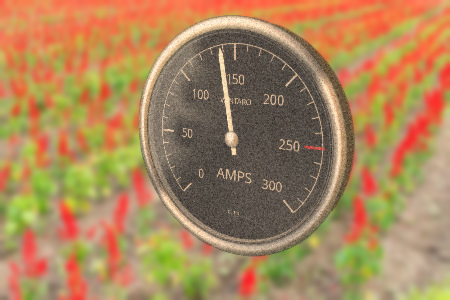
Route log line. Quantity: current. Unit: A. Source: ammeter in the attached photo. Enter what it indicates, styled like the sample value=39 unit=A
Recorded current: value=140 unit=A
